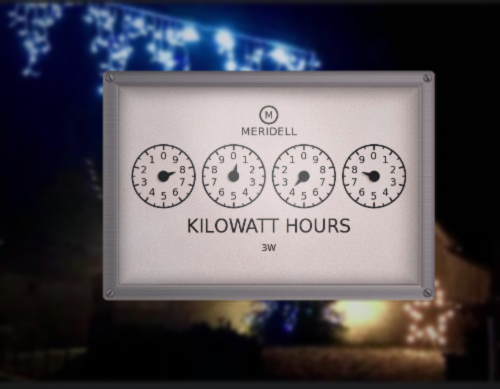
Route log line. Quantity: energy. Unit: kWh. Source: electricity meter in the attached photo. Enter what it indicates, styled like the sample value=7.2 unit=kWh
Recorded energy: value=8038 unit=kWh
